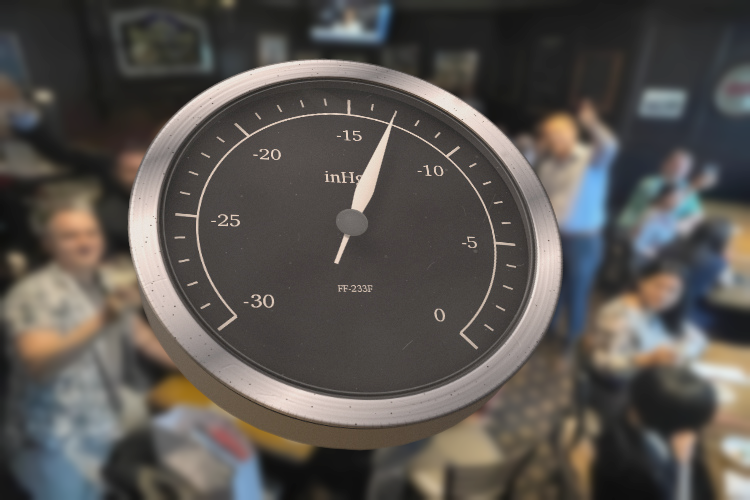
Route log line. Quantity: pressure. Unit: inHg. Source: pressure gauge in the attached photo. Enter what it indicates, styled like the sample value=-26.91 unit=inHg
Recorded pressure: value=-13 unit=inHg
